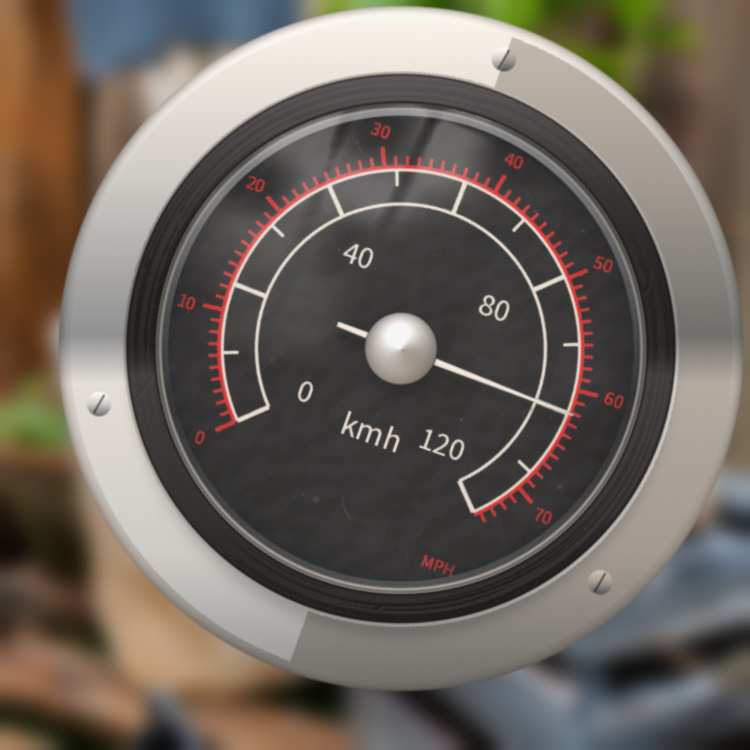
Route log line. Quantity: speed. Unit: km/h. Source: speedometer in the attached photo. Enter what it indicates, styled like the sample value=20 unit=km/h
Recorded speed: value=100 unit=km/h
